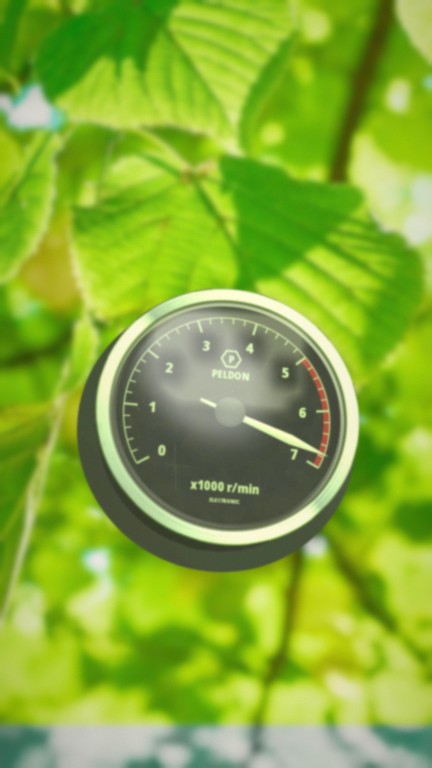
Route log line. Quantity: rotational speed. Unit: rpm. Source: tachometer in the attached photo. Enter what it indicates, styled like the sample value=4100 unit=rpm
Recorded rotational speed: value=6800 unit=rpm
